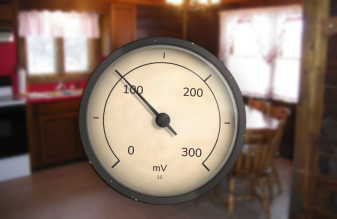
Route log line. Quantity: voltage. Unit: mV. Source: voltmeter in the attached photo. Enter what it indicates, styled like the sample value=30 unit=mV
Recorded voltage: value=100 unit=mV
